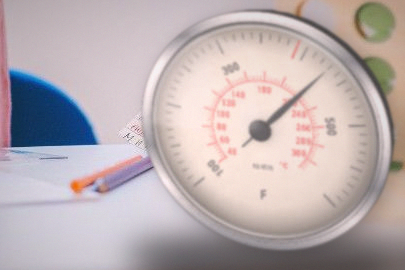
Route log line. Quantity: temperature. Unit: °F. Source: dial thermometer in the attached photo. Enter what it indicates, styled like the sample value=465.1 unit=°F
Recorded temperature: value=430 unit=°F
